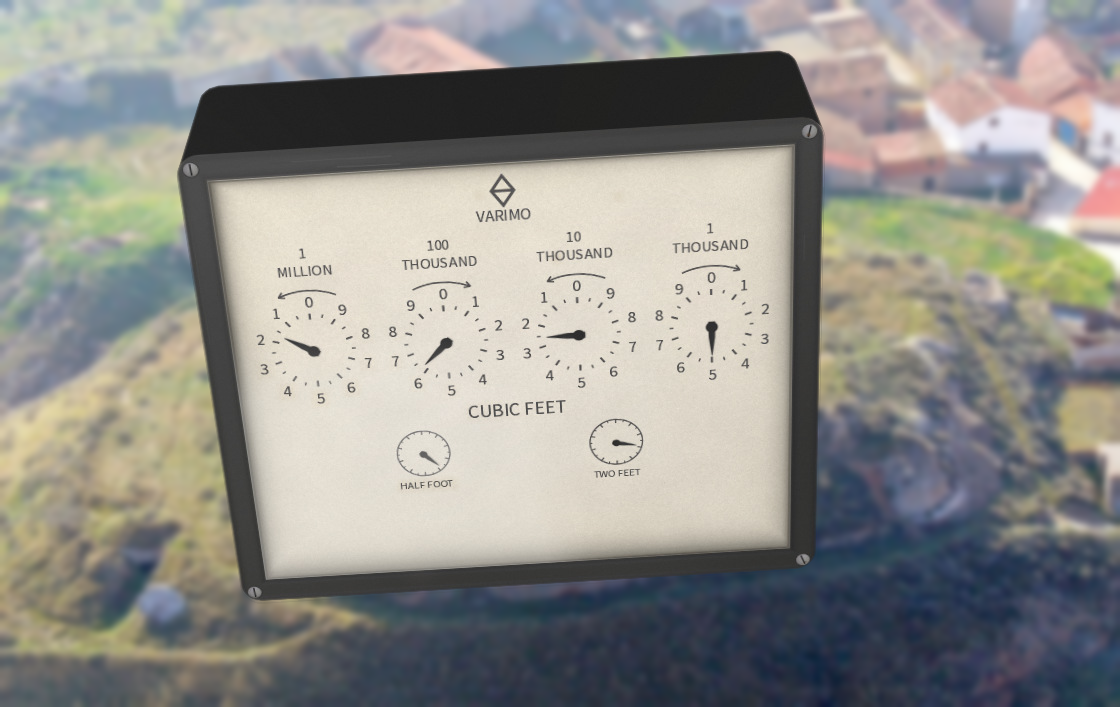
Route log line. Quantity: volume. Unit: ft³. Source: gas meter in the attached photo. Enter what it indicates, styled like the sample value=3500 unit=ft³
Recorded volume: value=162500 unit=ft³
